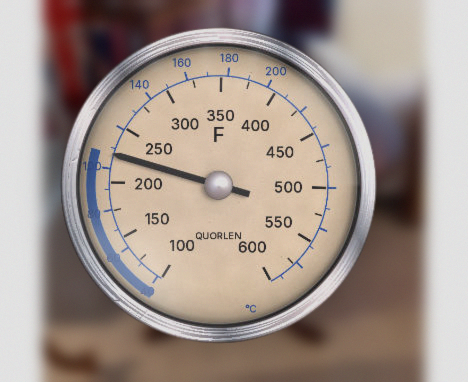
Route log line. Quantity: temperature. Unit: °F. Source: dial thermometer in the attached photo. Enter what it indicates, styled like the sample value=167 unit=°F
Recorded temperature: value=225 unit=°F
